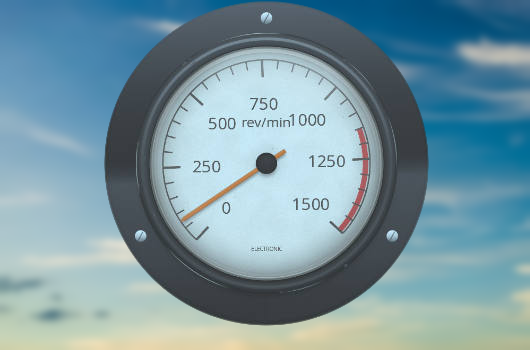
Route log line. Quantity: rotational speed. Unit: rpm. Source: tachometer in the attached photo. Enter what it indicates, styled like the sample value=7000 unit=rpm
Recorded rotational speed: value=75 unit=rpm
